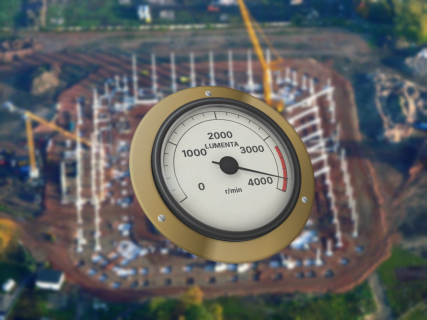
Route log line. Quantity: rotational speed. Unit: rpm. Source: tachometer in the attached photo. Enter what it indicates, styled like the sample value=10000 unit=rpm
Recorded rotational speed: value=3800 unit=rpm
